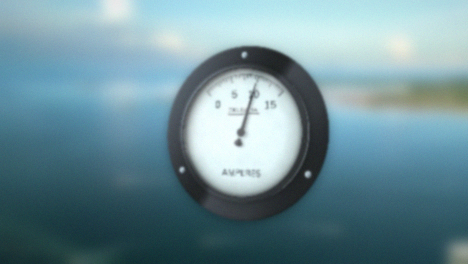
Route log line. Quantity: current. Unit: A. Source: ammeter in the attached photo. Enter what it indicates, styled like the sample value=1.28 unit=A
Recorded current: value=10 unit=A
